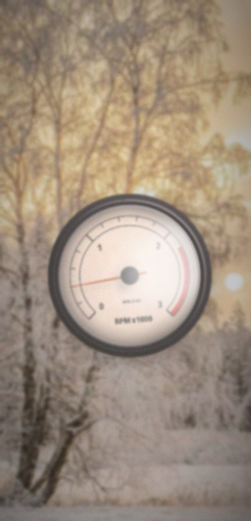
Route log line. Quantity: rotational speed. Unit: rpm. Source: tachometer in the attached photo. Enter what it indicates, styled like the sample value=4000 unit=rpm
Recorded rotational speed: value=400 unit=rpm
